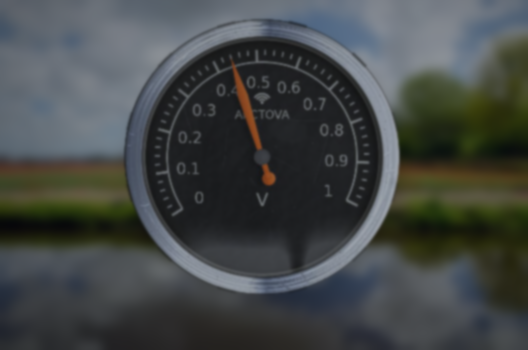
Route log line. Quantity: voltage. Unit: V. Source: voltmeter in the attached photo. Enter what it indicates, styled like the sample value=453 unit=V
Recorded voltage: value=0.44 unit=V
